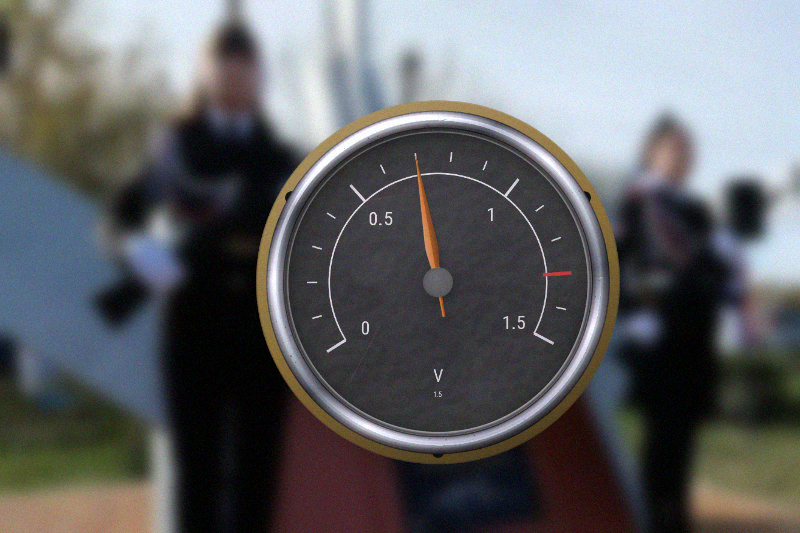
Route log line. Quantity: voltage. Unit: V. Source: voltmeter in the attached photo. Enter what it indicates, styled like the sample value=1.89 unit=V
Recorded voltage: value=0.7 unit=V
